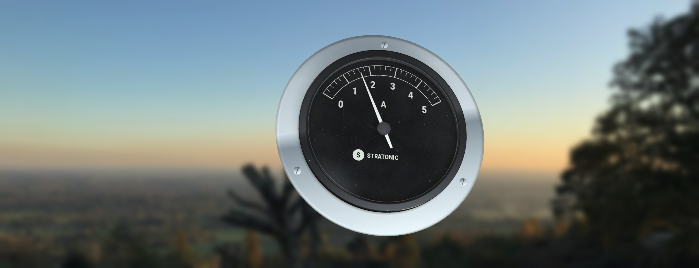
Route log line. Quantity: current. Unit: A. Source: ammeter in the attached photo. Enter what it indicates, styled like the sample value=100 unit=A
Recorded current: value=1.6 unit=A
